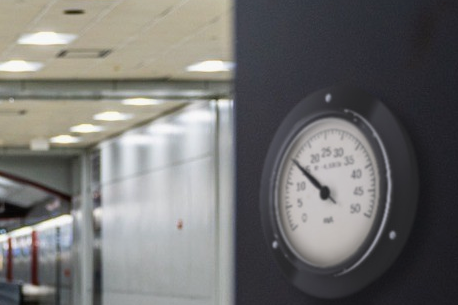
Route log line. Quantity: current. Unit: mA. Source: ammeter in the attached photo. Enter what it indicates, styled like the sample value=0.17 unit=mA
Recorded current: value=15 unit=mA
